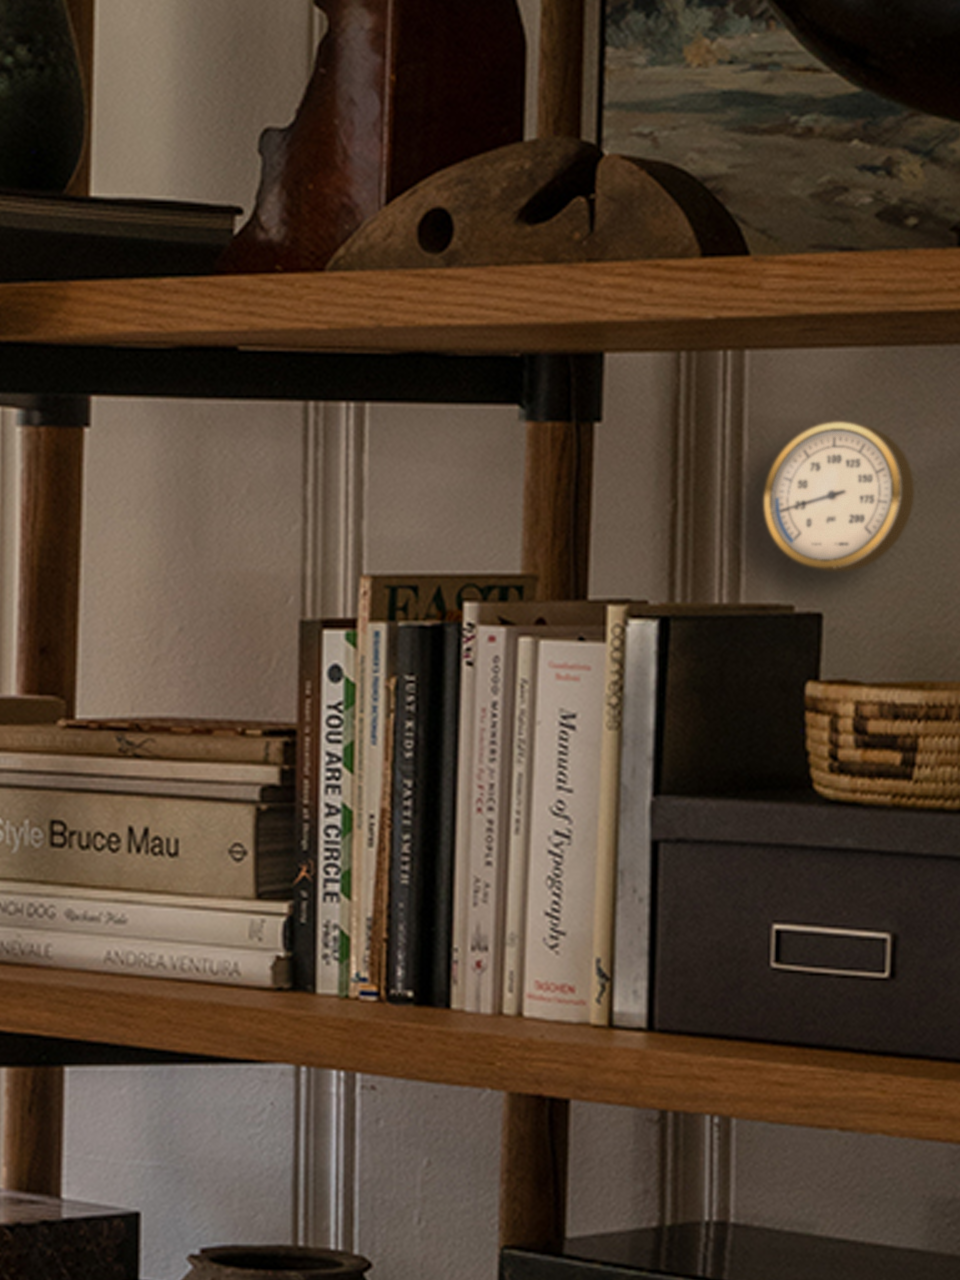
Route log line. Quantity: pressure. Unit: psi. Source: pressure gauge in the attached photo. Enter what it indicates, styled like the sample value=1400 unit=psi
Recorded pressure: value=25 unit=psi
